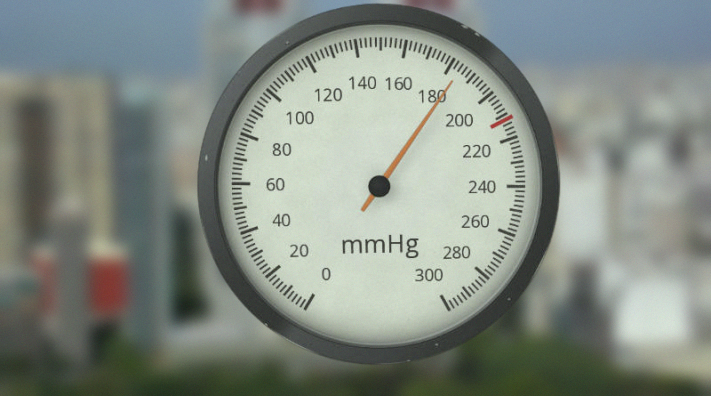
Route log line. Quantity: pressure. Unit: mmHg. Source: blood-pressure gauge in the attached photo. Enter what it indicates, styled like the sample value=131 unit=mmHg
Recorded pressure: value=184 unit=mmHg
